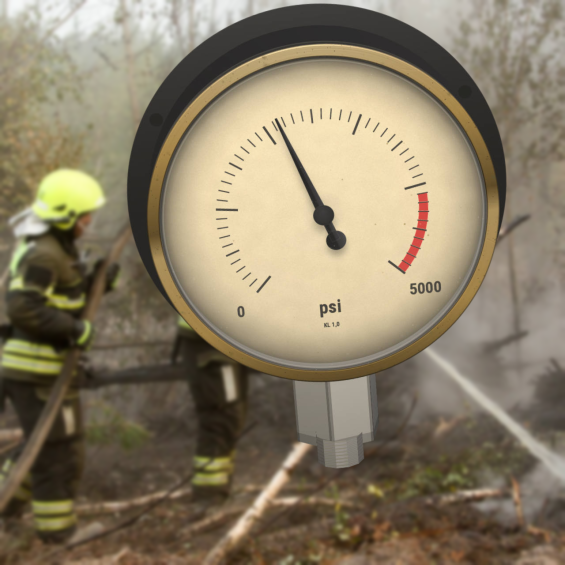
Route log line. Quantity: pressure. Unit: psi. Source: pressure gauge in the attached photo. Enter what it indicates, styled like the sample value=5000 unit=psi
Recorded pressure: value=2150 unit=psi
